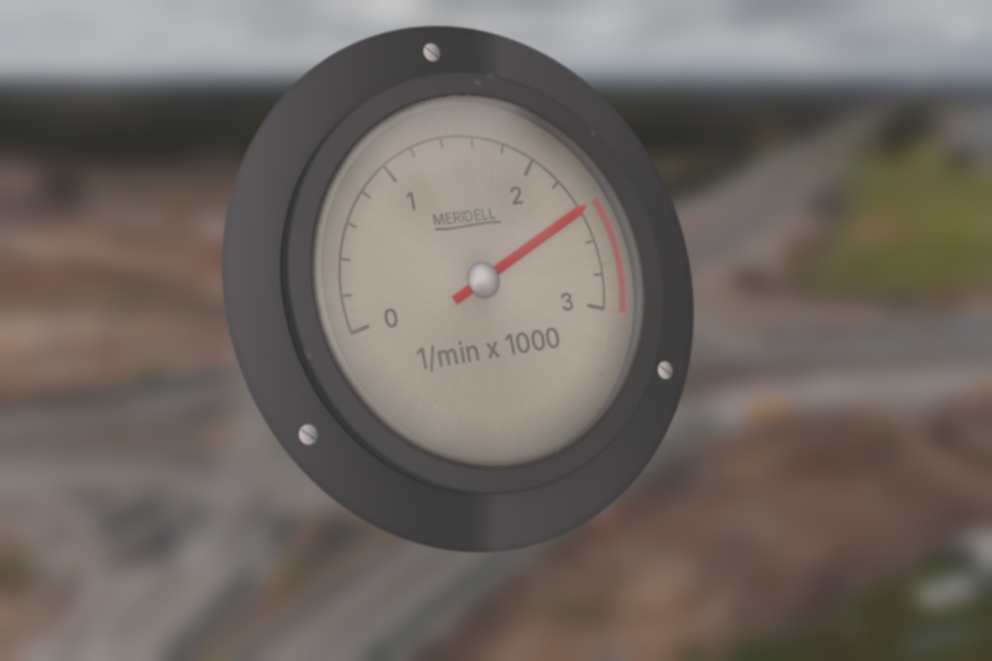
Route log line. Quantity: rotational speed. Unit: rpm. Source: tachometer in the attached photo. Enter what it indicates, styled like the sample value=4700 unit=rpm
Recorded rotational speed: value=2400 unit=rpm
